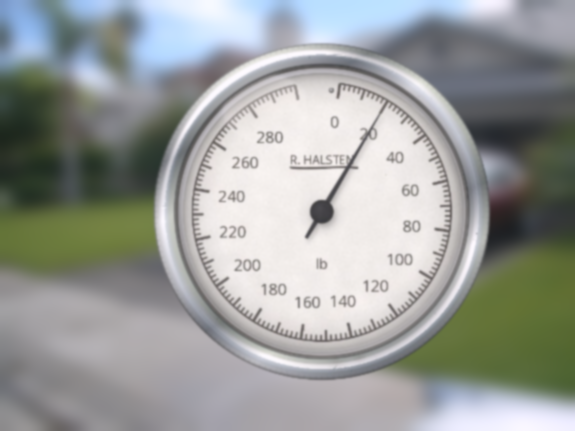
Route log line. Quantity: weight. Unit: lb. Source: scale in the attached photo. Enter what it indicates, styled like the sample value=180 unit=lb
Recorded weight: value=20 unit=lb
